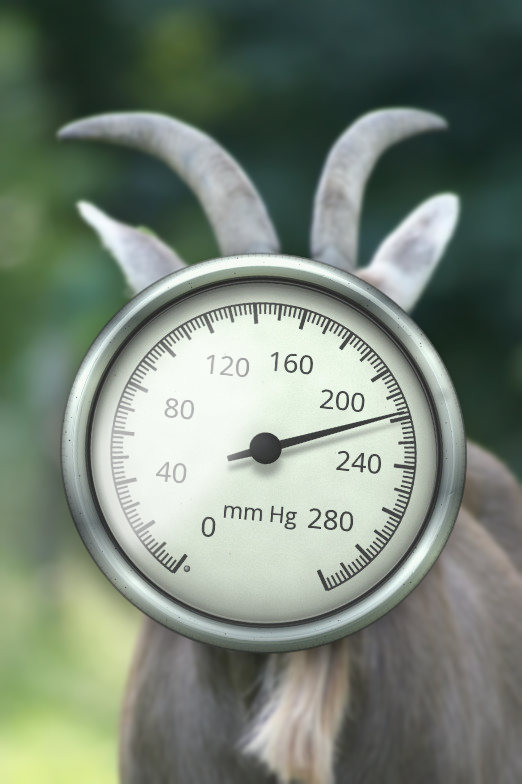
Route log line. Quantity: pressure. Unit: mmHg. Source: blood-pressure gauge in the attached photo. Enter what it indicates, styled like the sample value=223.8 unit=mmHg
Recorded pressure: value=218 unit=mmHg
